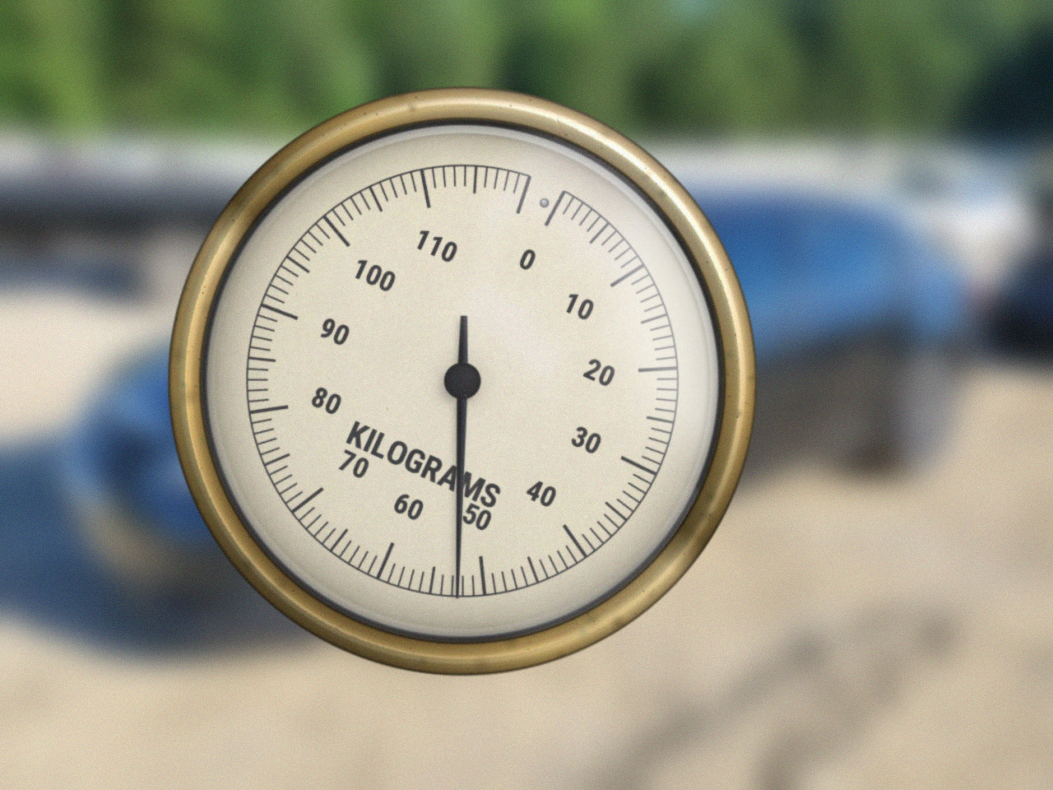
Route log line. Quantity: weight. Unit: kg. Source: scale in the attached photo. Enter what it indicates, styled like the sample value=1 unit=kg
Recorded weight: value=52.5 unit=kg
